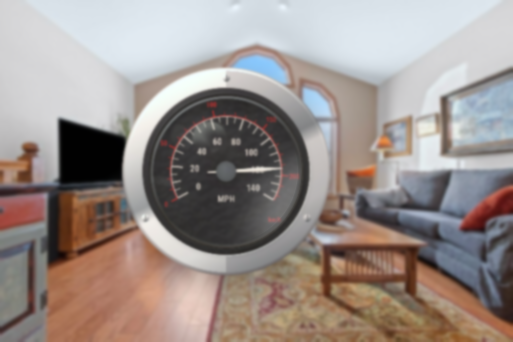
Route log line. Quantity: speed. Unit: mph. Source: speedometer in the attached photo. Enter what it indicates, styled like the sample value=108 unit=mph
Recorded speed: value=120 unit=mph
